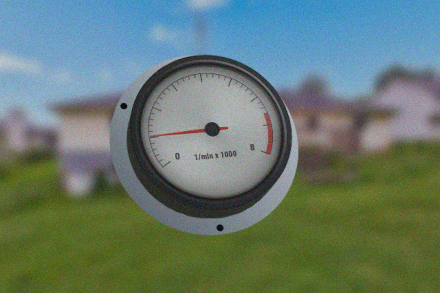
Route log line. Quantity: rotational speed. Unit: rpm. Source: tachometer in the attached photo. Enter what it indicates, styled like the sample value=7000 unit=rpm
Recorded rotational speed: value=1000 unit=rpm
